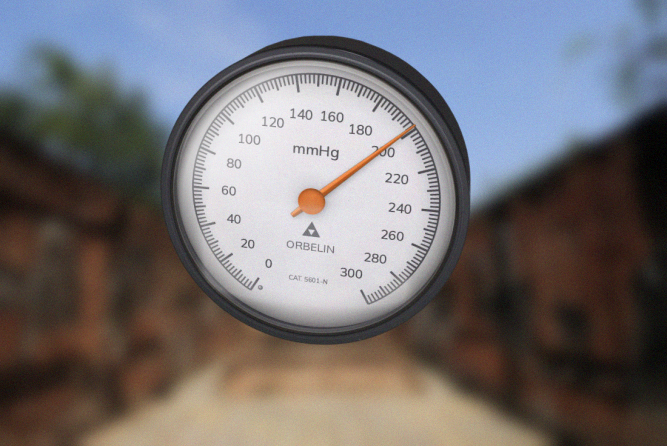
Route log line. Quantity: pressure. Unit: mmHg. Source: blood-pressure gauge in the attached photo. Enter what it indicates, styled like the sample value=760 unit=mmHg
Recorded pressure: value=198 unit=mmHg
